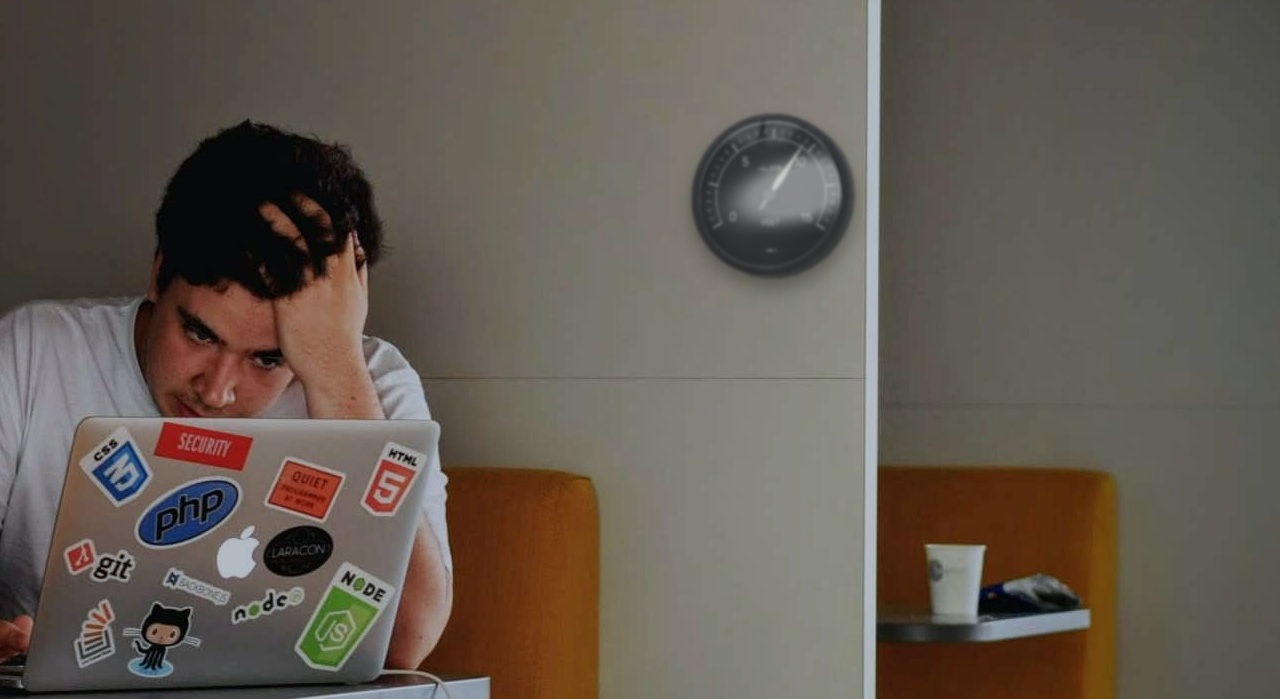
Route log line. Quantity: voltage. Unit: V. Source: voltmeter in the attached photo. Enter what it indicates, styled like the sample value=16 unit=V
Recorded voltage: value=9.5 unit=V
